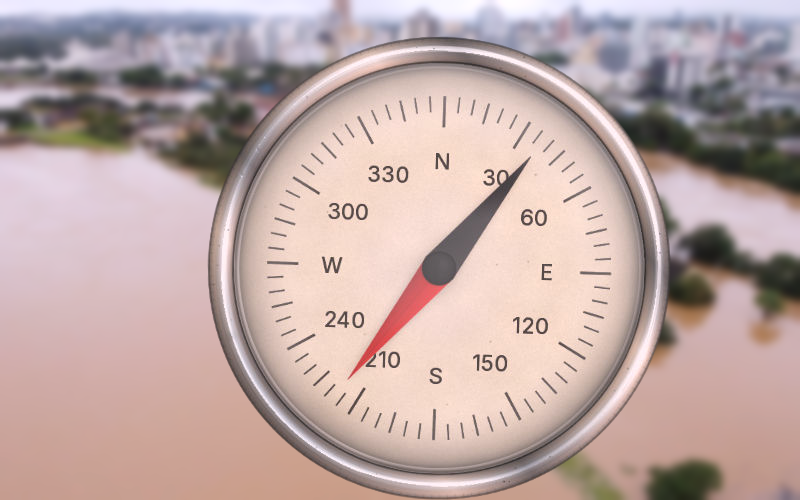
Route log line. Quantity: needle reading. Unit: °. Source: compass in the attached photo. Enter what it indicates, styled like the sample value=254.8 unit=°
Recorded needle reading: value=217.5 unit=°
